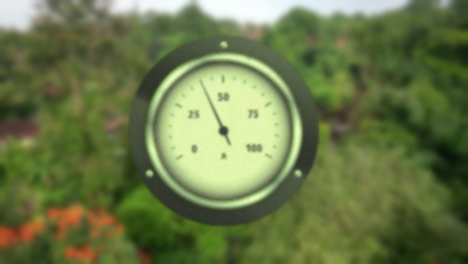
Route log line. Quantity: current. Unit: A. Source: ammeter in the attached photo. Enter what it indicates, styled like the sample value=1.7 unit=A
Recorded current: value=40 unit=A
